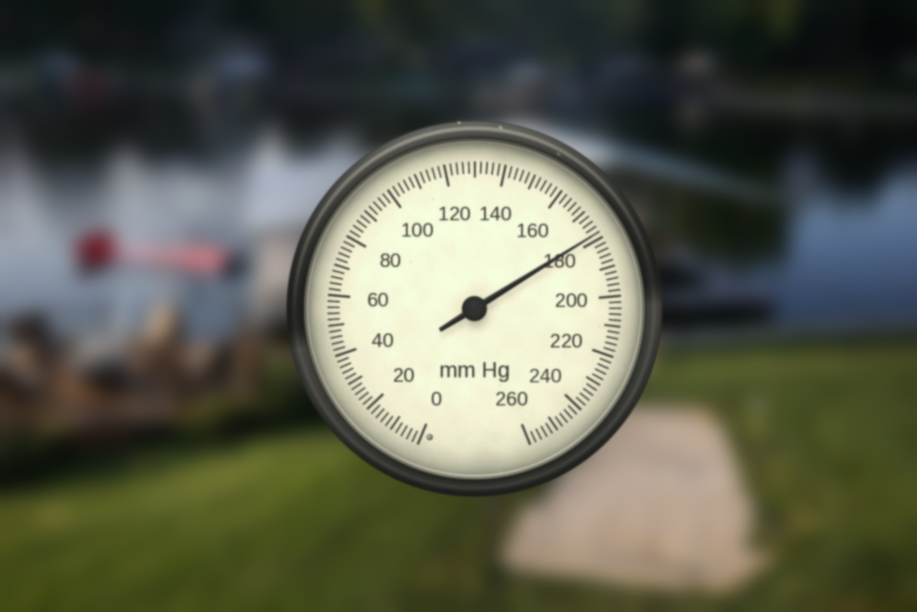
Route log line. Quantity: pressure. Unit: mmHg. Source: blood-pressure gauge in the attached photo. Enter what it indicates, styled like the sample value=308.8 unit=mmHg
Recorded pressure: value=178 unit=mmHg
